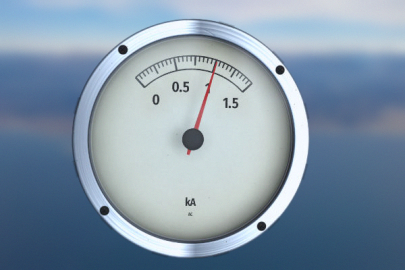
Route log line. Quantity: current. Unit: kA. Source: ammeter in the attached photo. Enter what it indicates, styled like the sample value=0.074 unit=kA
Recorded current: value=1 unit=kA
